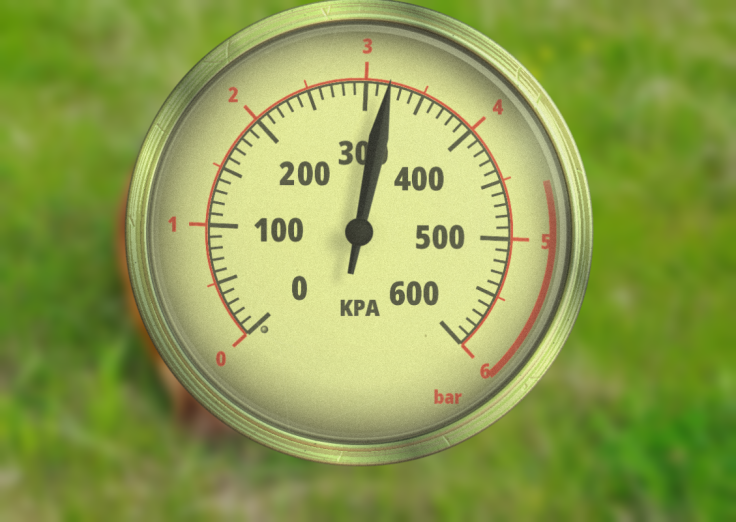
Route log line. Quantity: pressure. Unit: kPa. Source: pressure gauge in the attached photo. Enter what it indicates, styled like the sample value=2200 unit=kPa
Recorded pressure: value=320 unit=kPa
